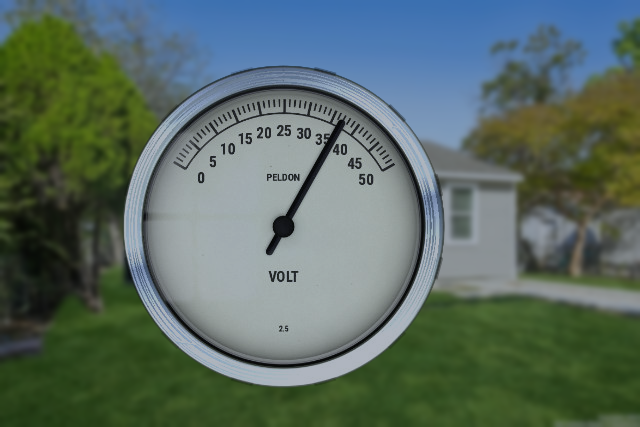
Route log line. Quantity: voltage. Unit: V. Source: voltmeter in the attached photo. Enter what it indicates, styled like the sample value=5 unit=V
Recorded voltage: value=37 unit=V
